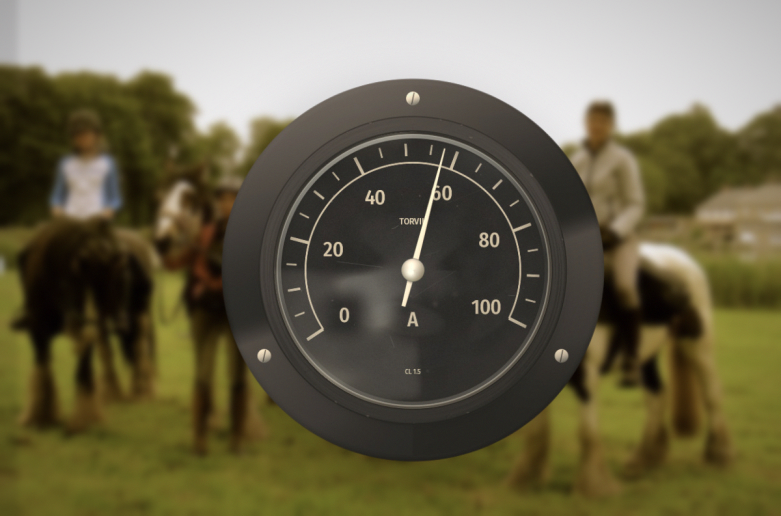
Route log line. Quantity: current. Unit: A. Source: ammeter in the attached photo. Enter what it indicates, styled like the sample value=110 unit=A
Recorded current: value=57.5 unit=A
